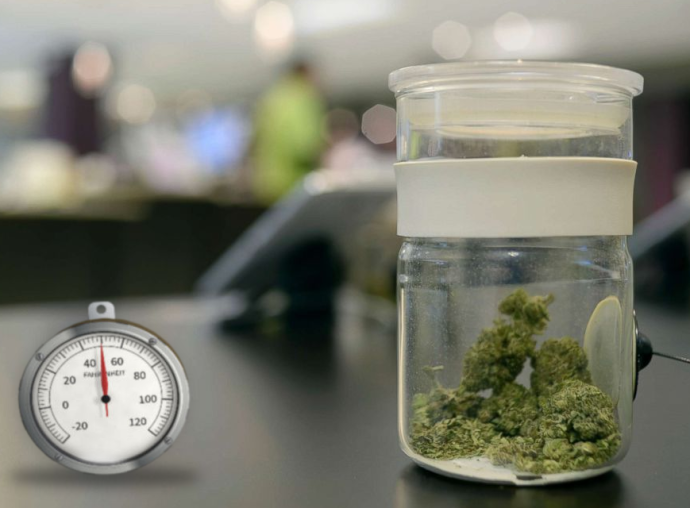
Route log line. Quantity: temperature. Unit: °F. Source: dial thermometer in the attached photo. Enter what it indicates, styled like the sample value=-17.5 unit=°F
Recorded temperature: value=50 unit=°F
